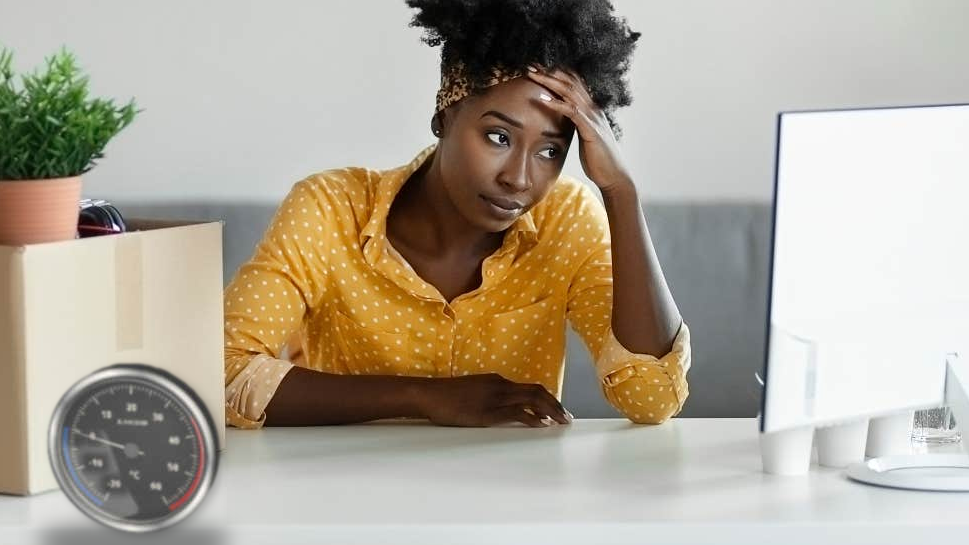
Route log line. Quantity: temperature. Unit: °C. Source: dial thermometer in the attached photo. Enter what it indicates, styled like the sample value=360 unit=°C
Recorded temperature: value=0 unit=°C
